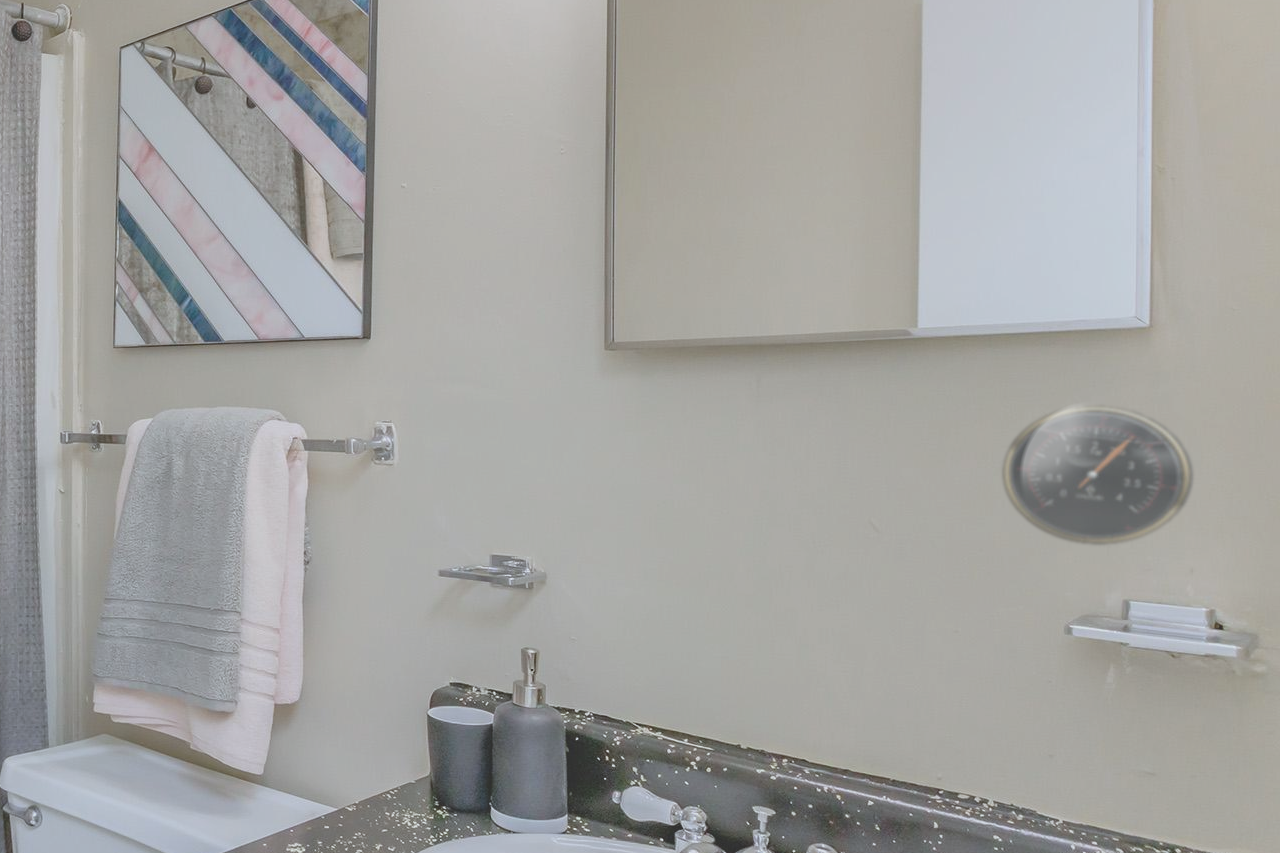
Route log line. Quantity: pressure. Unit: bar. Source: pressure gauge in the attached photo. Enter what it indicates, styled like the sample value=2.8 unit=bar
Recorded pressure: value=2.5 unit=bar
